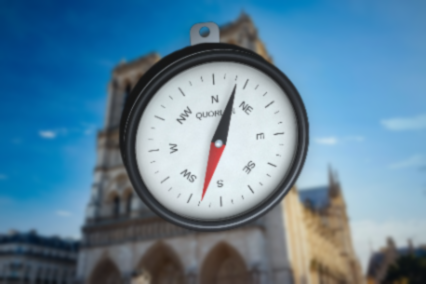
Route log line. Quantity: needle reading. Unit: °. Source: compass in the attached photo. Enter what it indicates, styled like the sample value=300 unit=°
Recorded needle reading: value=200 unit=°
